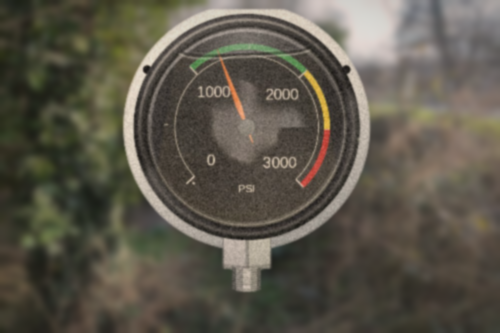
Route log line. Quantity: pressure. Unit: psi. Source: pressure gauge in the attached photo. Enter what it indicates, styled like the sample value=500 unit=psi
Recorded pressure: value=1250 unit=psi
